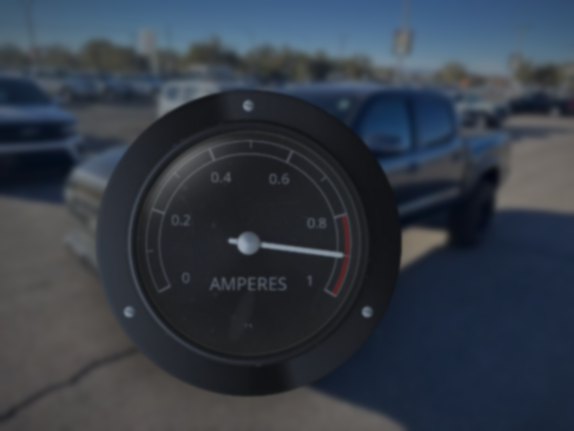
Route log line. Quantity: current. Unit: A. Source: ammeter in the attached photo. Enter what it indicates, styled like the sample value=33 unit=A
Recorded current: value=0.9 unit=A
